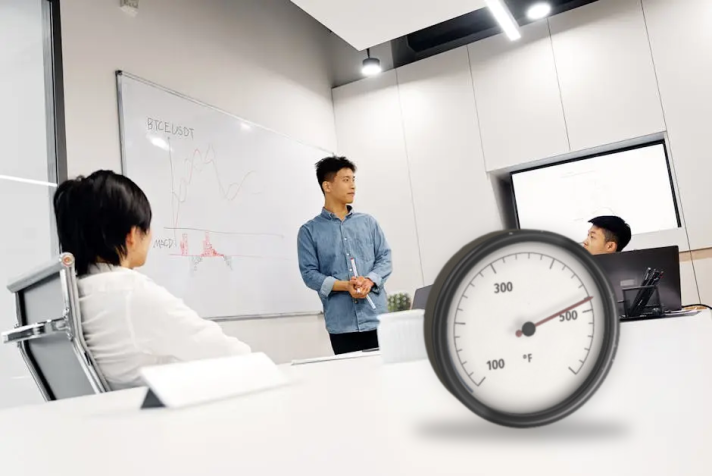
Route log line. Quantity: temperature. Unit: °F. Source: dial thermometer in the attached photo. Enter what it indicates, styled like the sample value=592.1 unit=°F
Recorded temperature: value=480 unit=°F
